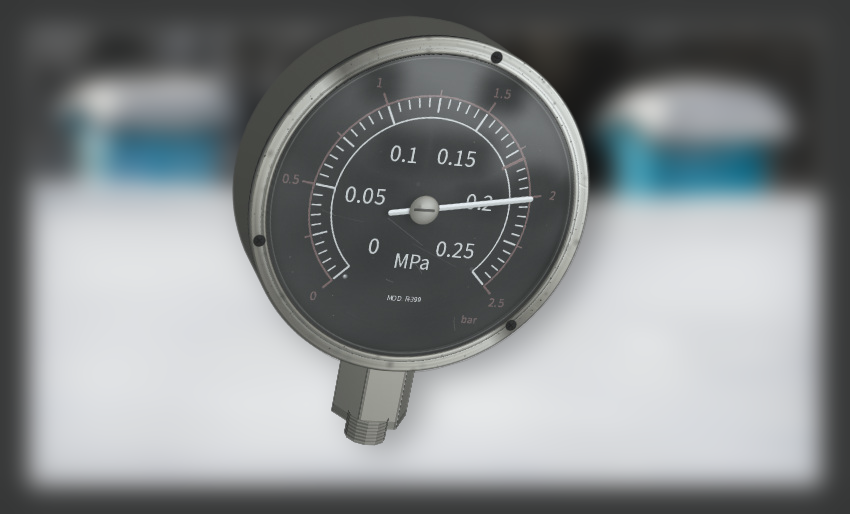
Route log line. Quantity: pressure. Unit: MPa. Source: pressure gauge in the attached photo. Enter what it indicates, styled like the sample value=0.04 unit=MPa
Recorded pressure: value=0.2 unit=MPa
